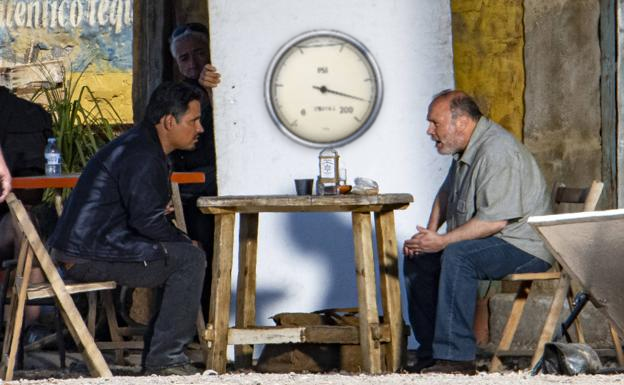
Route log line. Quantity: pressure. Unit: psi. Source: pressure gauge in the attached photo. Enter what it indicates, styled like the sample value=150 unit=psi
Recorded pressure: value=180 unit=psi
